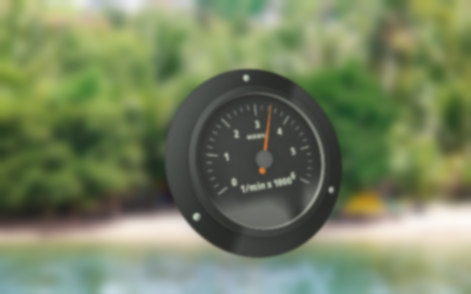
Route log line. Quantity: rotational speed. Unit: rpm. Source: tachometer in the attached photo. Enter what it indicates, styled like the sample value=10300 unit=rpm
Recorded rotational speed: value=3400 unit=rpm
